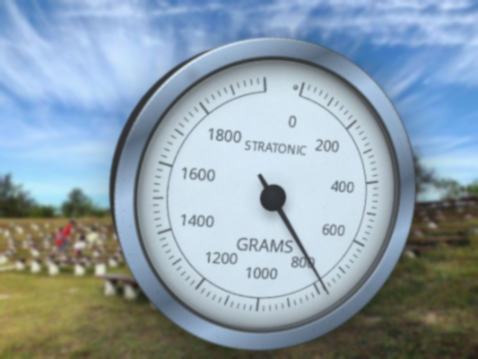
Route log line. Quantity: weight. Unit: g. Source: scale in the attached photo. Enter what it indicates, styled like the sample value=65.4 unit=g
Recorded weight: value=780 unit=g
